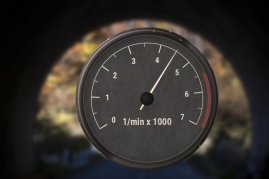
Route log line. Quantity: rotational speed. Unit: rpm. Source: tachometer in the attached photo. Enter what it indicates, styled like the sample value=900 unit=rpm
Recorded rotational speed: value=4500 unit=rpm
